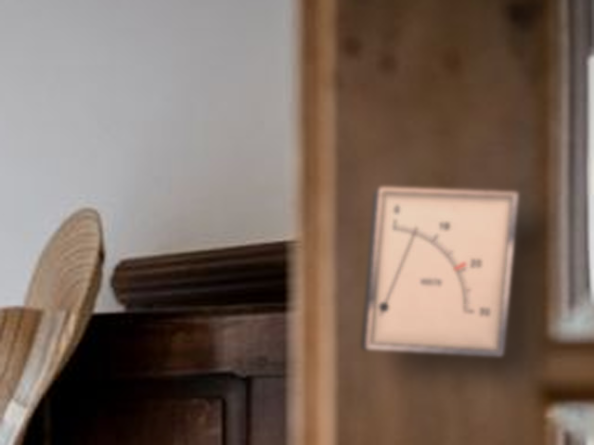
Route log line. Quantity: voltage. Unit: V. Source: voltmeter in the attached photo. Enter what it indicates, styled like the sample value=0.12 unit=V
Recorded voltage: value=5 unit=V
